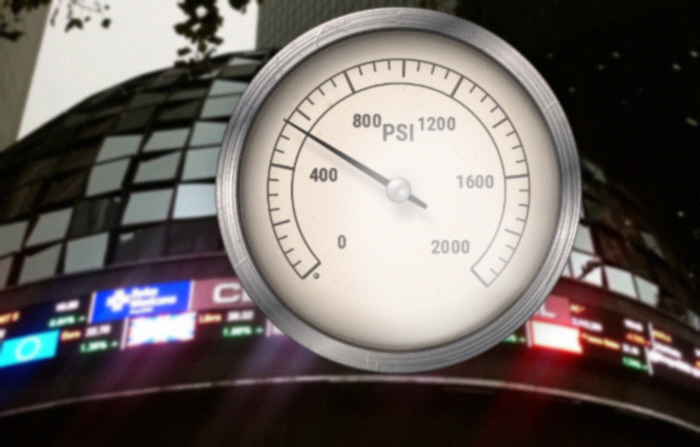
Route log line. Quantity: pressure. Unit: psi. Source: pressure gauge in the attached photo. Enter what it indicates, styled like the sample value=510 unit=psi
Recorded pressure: value=550 unit=psi
